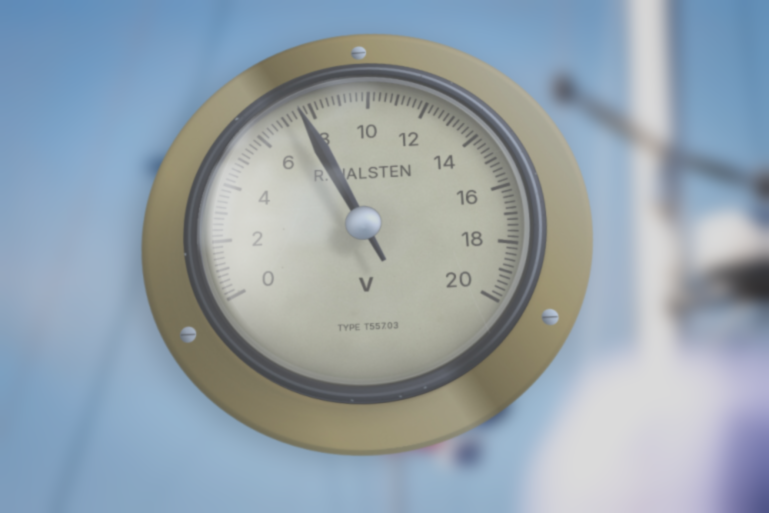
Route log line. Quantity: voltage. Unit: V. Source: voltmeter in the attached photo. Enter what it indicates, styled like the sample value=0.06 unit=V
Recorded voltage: value=7.6 unit=V
